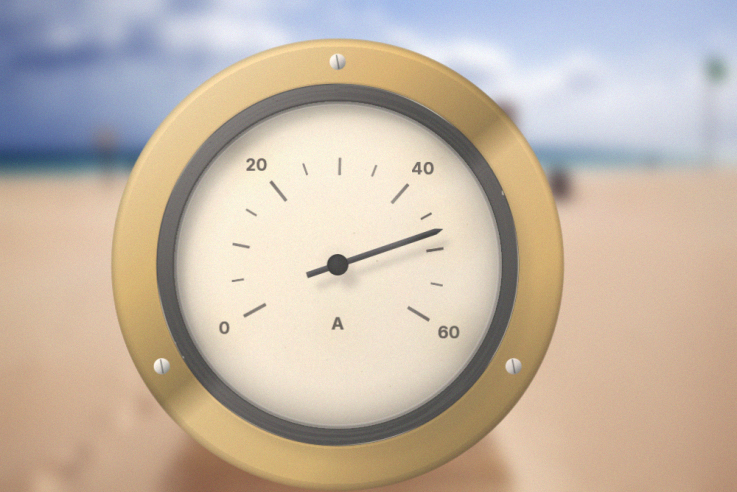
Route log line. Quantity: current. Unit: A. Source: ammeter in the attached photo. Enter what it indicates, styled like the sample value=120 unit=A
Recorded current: value=47.5 unit=A
